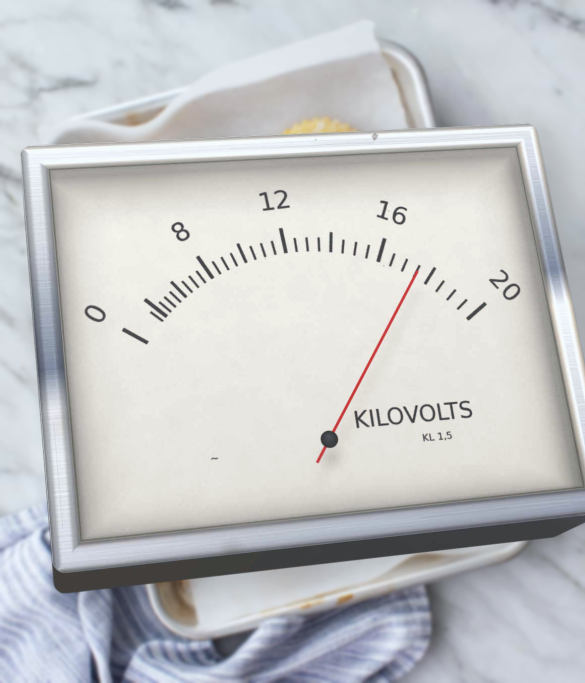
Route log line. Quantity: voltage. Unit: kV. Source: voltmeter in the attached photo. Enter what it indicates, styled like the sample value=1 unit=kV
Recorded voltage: value=17.5 unit=kV
